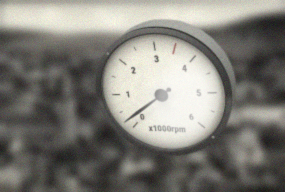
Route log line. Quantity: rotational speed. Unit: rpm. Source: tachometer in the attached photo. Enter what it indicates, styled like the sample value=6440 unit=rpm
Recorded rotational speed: value=250 unit=rpm
